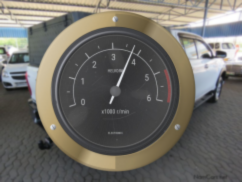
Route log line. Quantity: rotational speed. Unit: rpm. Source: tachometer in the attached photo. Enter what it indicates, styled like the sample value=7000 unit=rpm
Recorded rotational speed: value=3750 unit=rpm
